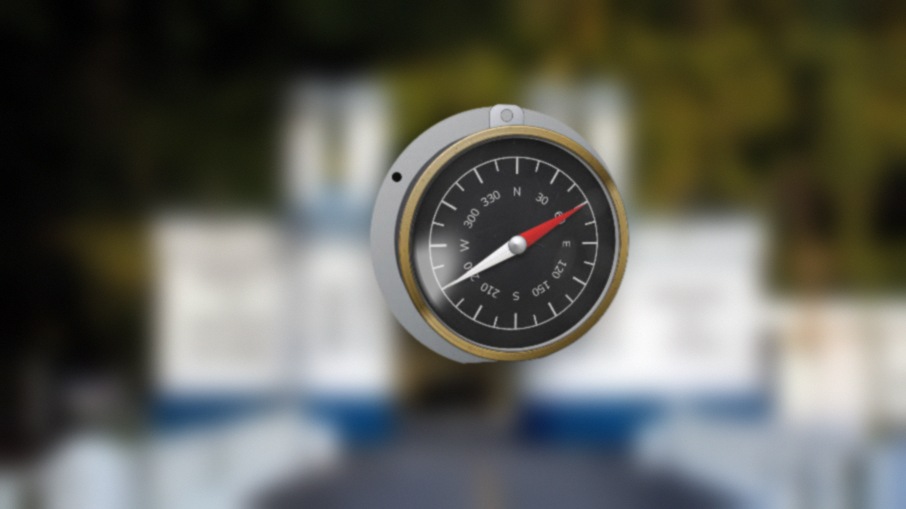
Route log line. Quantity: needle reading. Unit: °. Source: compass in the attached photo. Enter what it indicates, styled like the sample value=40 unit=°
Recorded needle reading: value=60 unit=°
